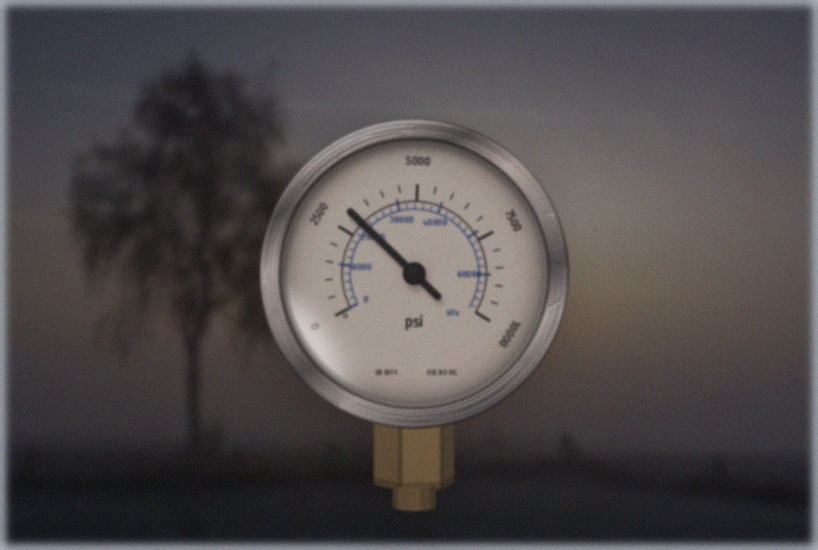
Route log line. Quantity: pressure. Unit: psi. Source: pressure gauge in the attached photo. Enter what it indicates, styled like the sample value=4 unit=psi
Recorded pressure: value=3000 unit=psi
